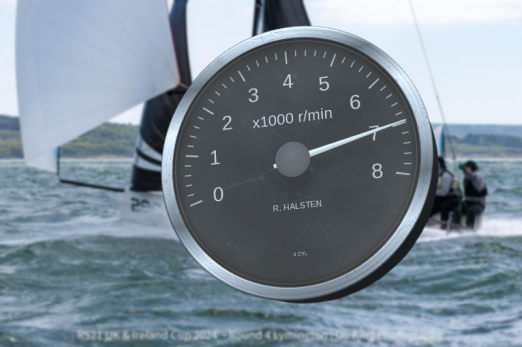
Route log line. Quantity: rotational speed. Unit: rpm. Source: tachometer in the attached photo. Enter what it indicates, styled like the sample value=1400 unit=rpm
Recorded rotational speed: value=7000 unit=rpm
